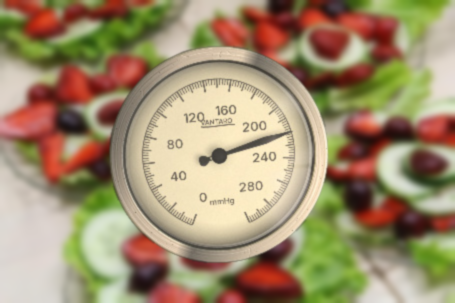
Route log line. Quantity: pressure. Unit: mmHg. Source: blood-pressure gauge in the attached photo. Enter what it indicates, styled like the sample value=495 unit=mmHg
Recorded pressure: value=220 unit=mmHg
